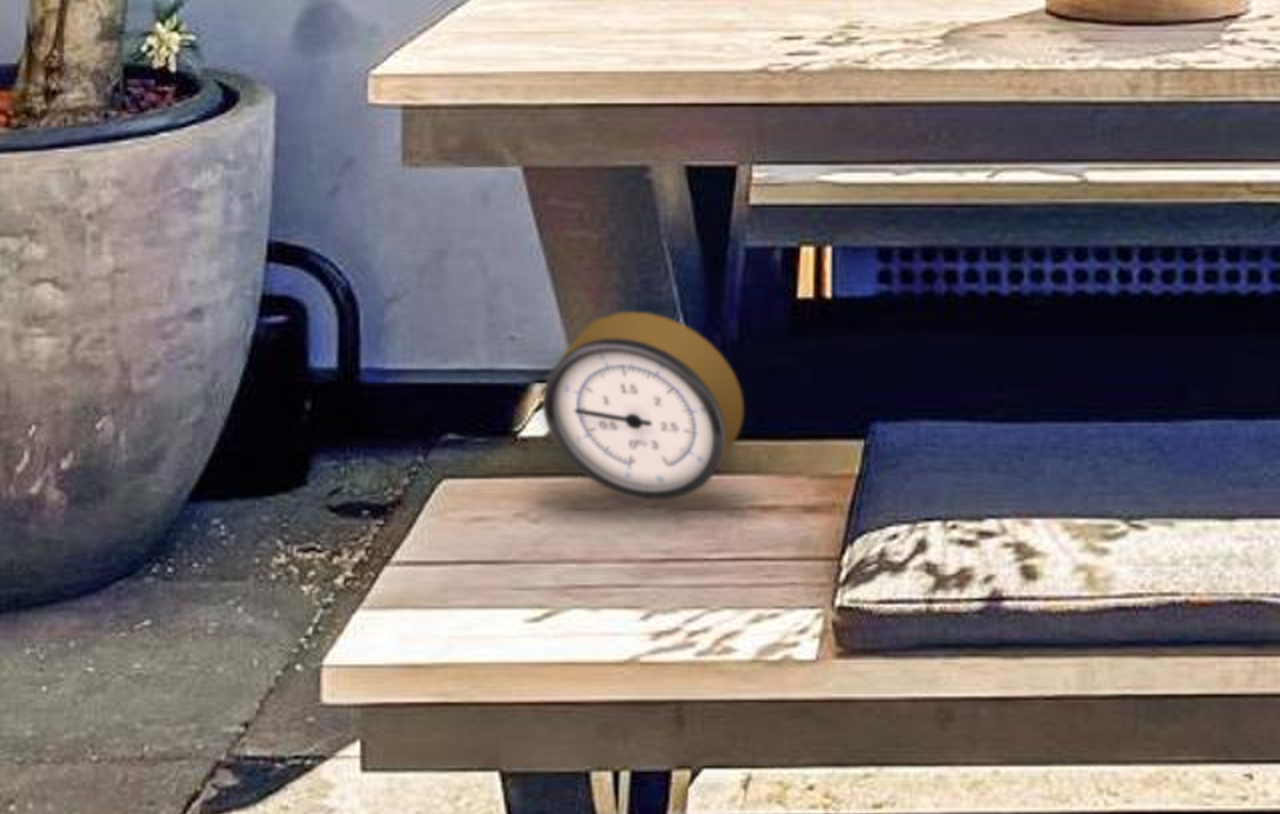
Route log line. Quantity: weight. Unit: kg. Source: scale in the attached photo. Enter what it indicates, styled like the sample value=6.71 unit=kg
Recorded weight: value=0.75 unit=kg
